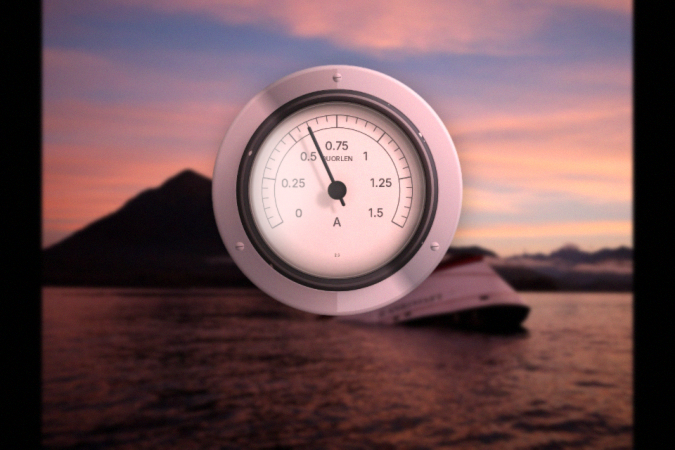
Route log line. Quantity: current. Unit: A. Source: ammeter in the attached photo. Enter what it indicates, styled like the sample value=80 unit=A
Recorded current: value=0.6 unit=A
